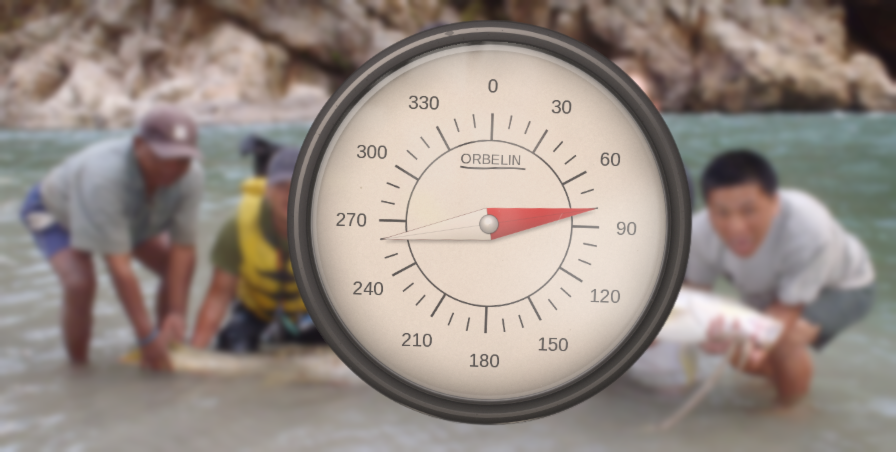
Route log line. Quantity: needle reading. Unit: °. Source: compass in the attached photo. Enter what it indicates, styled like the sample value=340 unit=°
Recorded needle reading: value=80 unit=°
